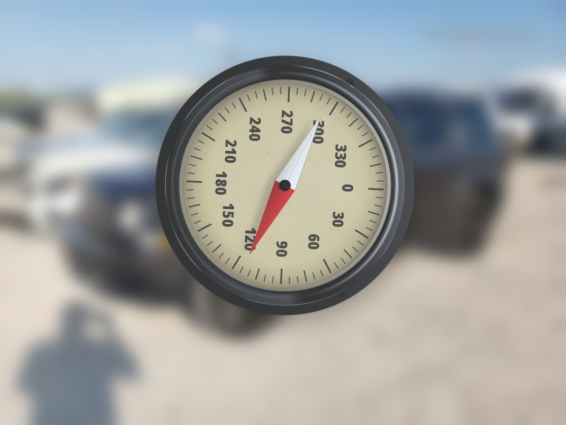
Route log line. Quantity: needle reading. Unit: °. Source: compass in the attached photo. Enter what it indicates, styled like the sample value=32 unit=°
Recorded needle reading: value=115 unit=°
